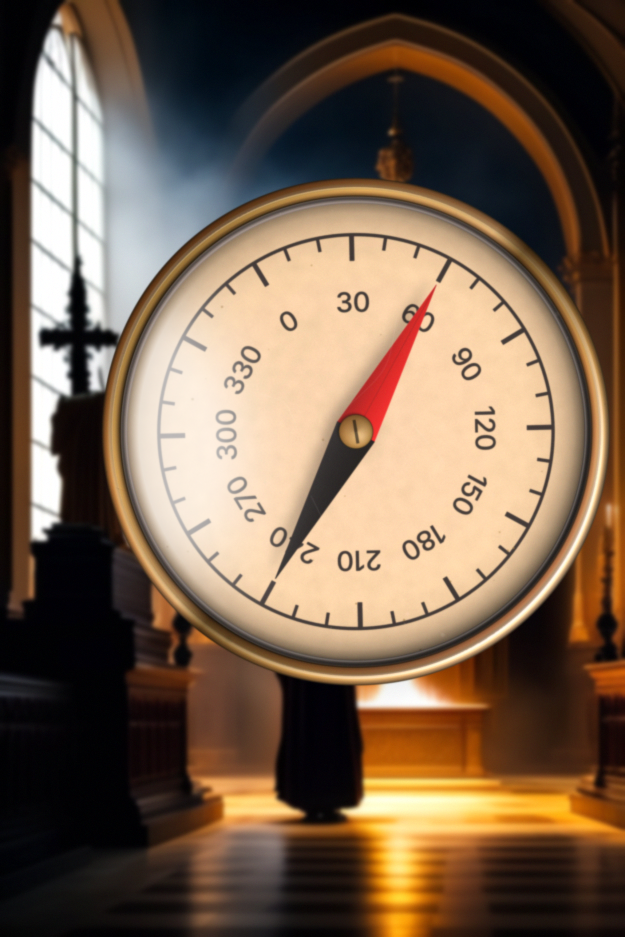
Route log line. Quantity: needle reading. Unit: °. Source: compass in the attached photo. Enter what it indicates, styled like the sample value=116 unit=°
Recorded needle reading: value=60 unit=°
